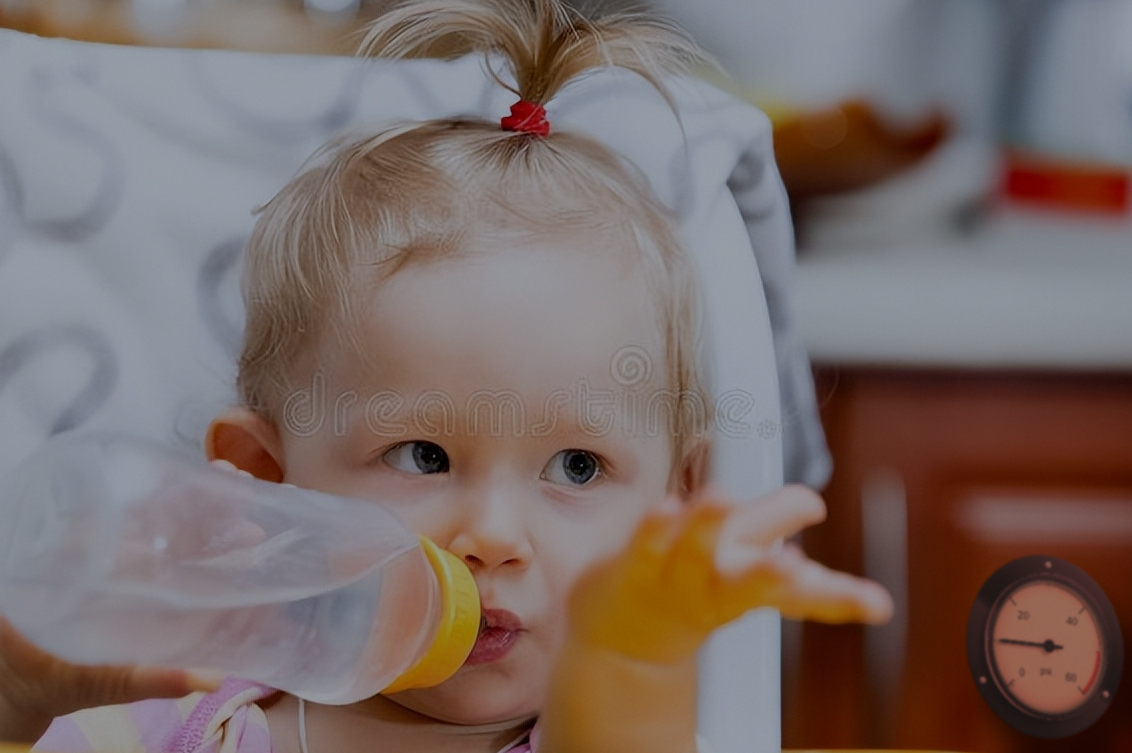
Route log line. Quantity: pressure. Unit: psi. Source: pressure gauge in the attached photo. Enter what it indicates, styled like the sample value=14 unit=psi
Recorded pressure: value=10 unit=psi
